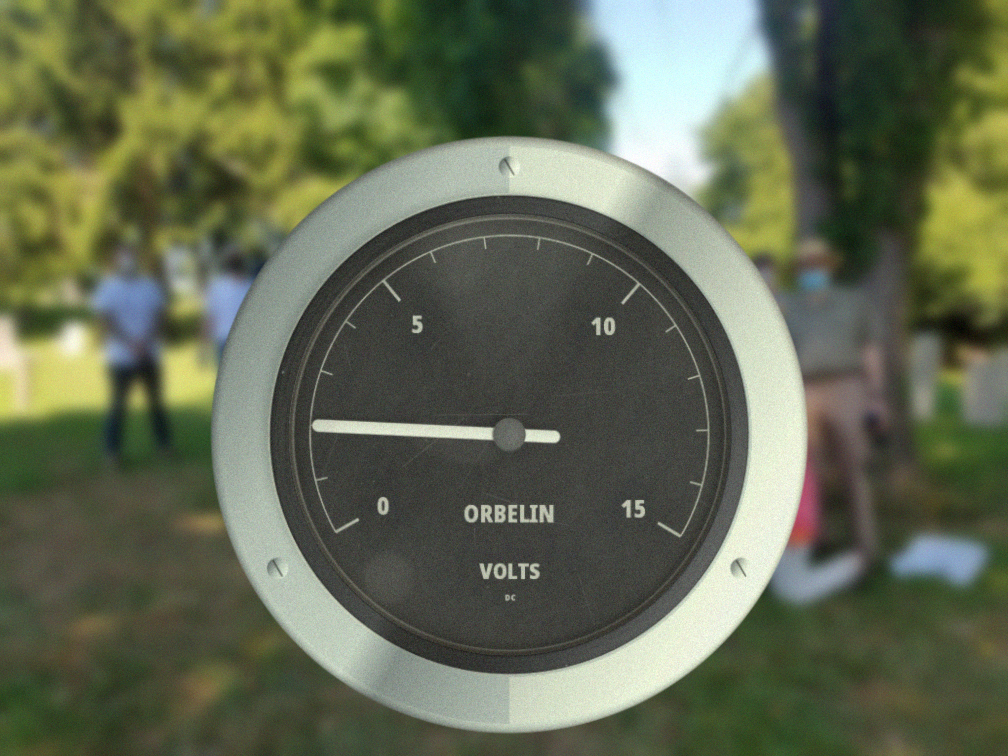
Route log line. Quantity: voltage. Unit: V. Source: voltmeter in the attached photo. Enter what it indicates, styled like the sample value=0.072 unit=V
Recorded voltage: value=2 unit=V
